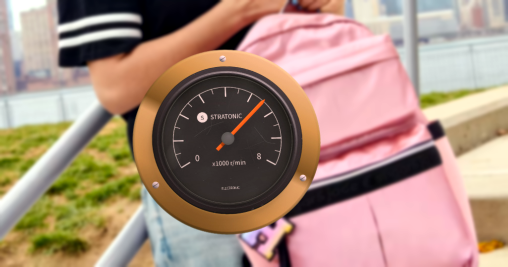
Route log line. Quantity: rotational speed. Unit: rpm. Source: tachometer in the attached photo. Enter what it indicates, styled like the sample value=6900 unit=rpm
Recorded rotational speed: value=5500 unit=rpm
